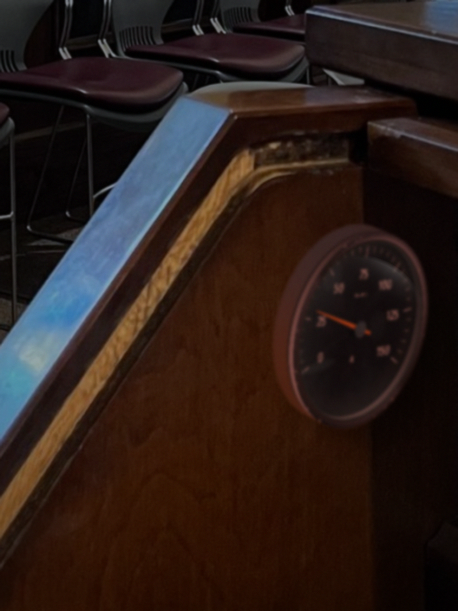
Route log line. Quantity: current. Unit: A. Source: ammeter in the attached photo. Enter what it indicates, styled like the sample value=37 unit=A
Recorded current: value=30 unit=A
